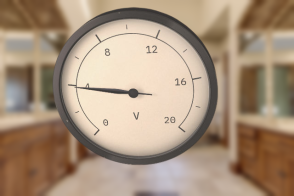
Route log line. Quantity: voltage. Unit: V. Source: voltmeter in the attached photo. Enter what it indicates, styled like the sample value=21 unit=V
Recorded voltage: value=4 unit=V
